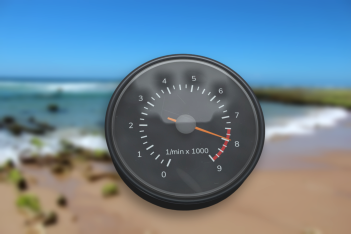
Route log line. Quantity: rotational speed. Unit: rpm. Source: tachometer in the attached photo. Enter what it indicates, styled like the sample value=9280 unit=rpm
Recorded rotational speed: value=8000 unit=rpm
